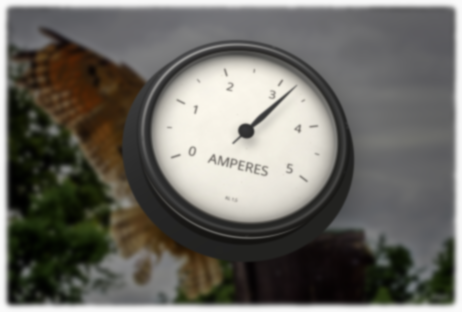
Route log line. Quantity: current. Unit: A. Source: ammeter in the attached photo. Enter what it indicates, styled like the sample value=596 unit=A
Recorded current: value=3.25 unit=A
